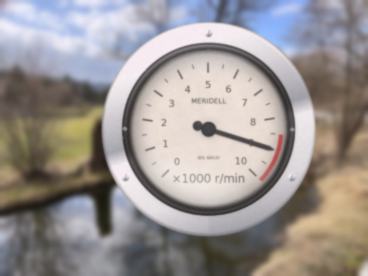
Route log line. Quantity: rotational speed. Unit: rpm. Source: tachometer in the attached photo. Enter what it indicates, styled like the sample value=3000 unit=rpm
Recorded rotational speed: value=9000 unit=rpm
